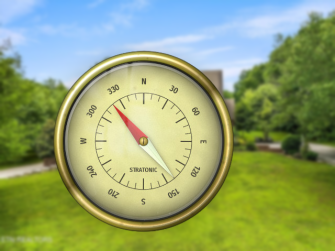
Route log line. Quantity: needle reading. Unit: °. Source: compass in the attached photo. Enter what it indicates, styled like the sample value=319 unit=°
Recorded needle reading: value=320 unit=°
